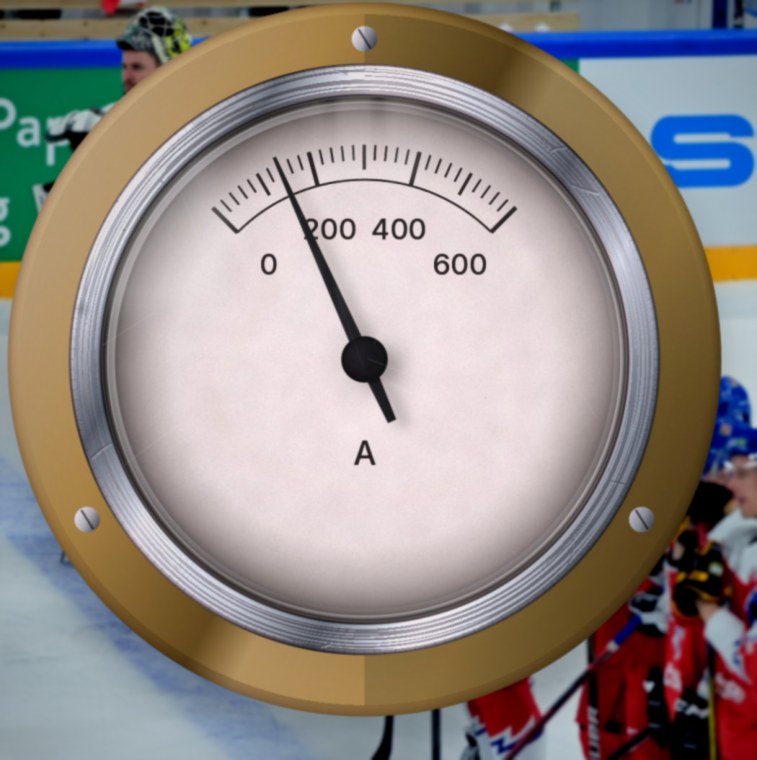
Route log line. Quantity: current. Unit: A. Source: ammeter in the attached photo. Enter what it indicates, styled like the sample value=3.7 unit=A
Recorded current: value=140 unit=A
